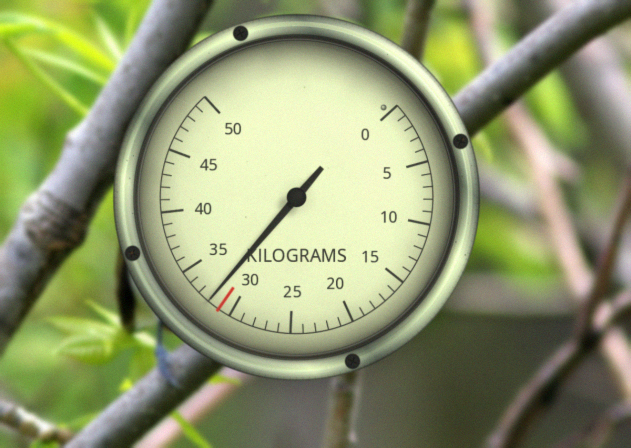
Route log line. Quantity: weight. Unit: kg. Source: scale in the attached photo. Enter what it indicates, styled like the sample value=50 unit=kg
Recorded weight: value=32 unit=kg
